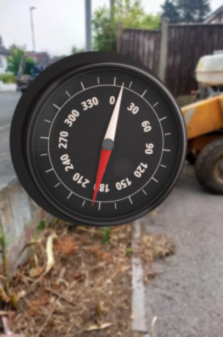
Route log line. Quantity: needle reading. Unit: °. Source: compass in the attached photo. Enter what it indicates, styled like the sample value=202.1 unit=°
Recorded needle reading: value=187.5 unit=°
